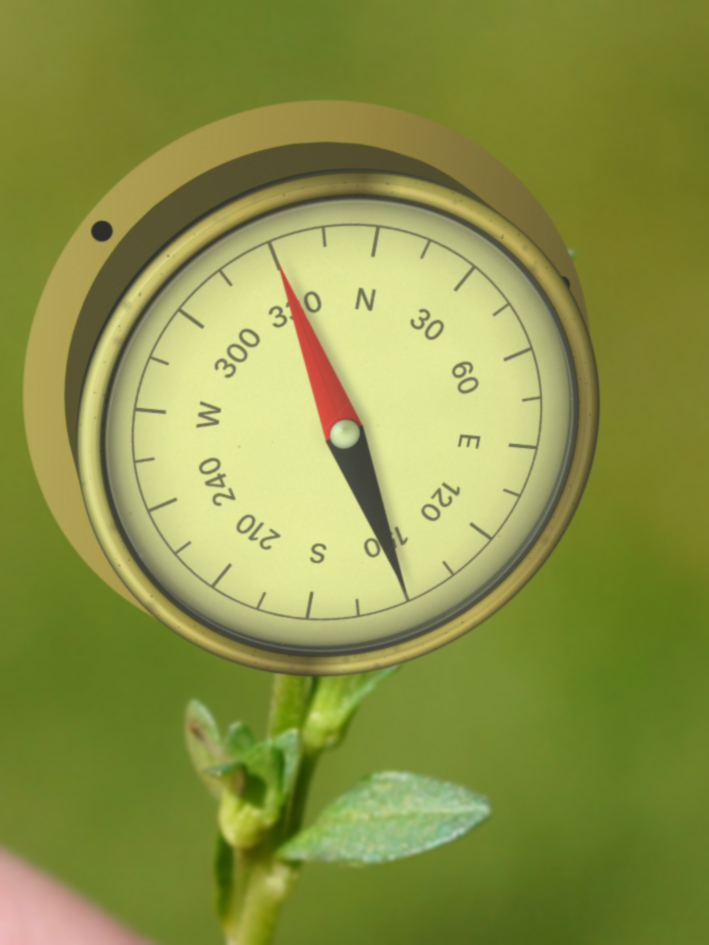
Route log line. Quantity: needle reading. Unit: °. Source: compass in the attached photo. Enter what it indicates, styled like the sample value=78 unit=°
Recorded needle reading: value=330 unit=°
